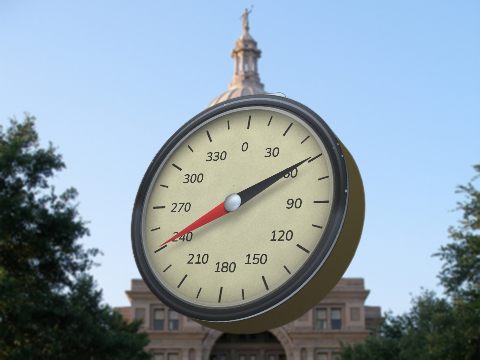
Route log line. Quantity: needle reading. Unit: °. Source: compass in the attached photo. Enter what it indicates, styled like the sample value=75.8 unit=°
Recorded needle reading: value=240 unit=°
